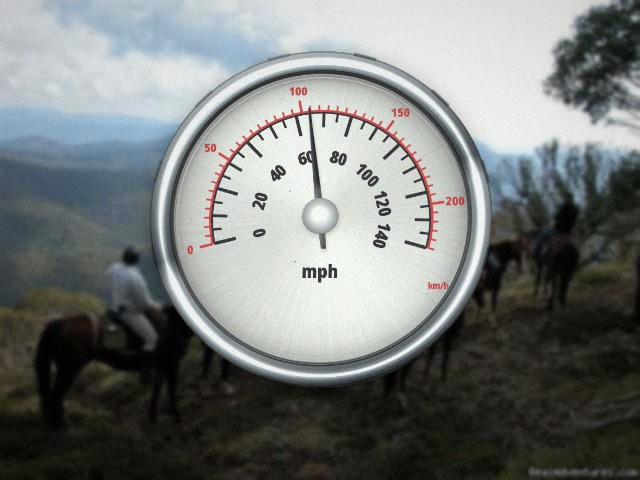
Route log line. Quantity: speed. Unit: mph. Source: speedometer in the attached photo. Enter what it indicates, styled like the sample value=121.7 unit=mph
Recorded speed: value=65 unit=mph
